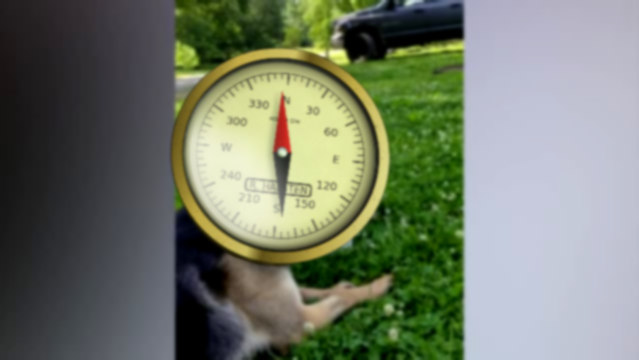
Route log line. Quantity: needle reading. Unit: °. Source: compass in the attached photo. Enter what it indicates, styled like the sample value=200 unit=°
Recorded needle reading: value=355 unit=°
